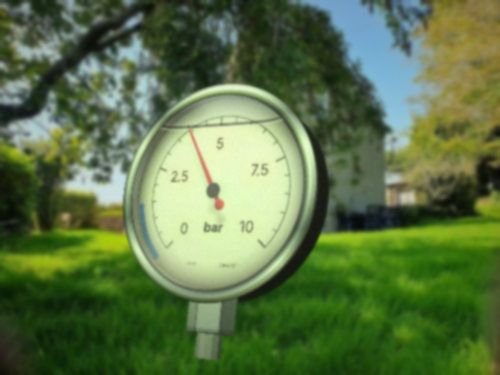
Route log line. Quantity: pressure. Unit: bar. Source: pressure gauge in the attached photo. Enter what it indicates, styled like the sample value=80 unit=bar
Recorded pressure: value=4 unit=bar
